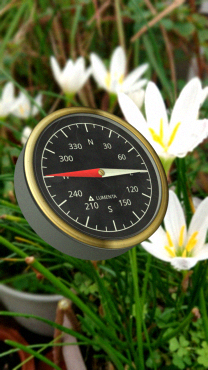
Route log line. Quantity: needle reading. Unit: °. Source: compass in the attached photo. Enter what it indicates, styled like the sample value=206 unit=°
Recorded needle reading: value=270 unit=°
